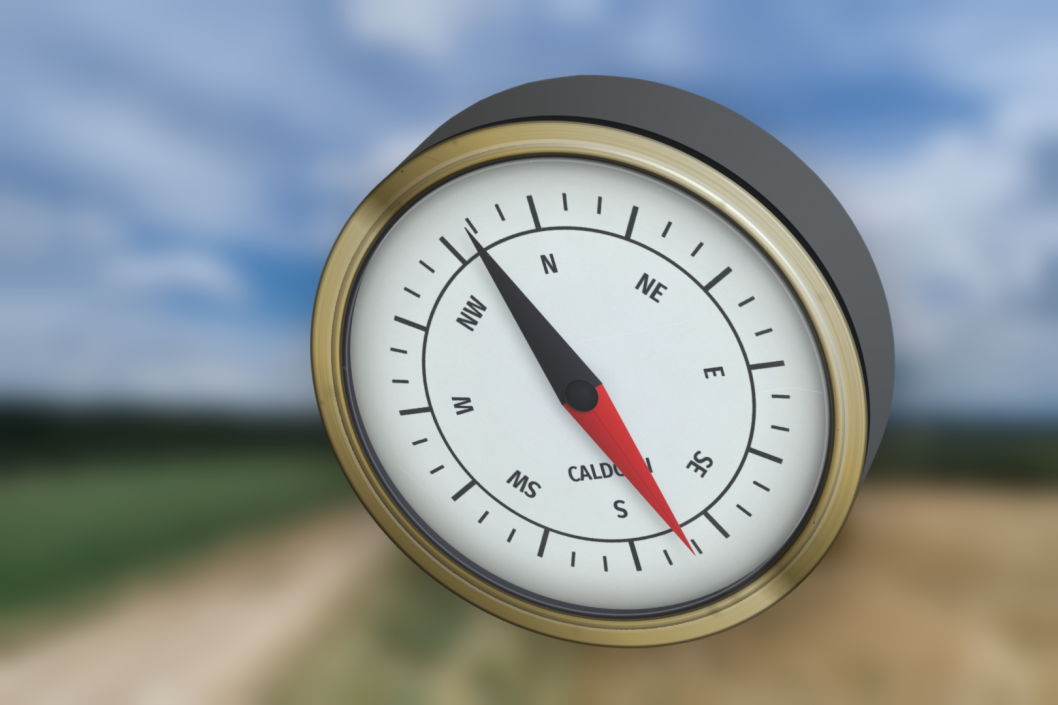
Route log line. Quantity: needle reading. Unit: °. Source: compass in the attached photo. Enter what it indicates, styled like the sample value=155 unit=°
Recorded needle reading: value=160 unit=°
